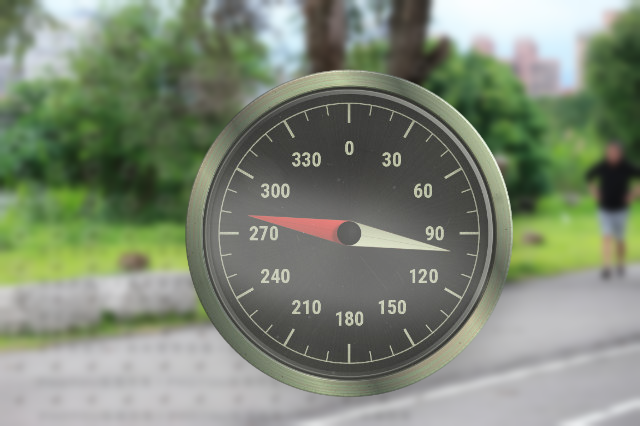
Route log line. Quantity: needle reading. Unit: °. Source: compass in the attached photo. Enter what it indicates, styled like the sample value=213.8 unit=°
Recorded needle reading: value=280 unit=°
